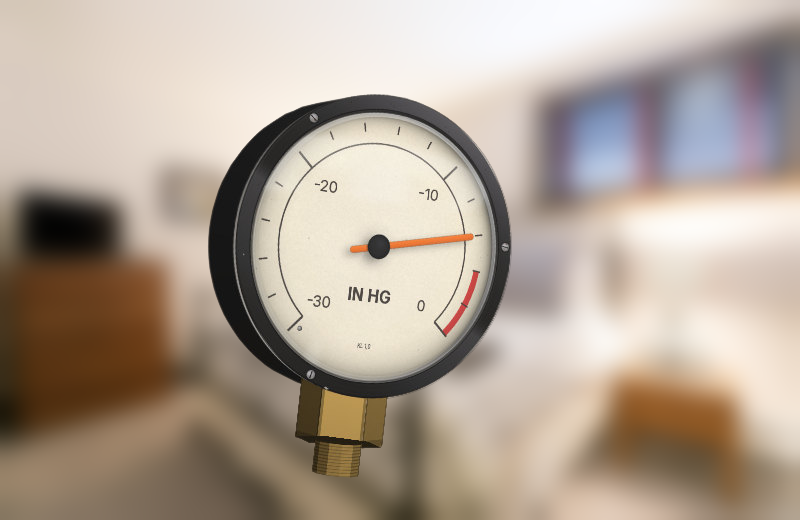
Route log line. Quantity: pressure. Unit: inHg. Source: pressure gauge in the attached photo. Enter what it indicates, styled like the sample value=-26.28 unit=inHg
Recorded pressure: value=-6 unit=inHg
